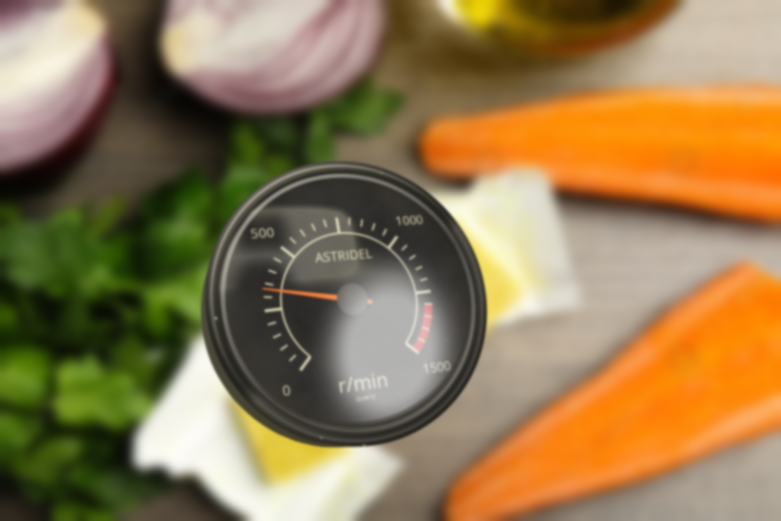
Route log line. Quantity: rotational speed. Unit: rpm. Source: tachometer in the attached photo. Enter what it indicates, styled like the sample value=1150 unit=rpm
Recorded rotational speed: value=325 unit=rpm
